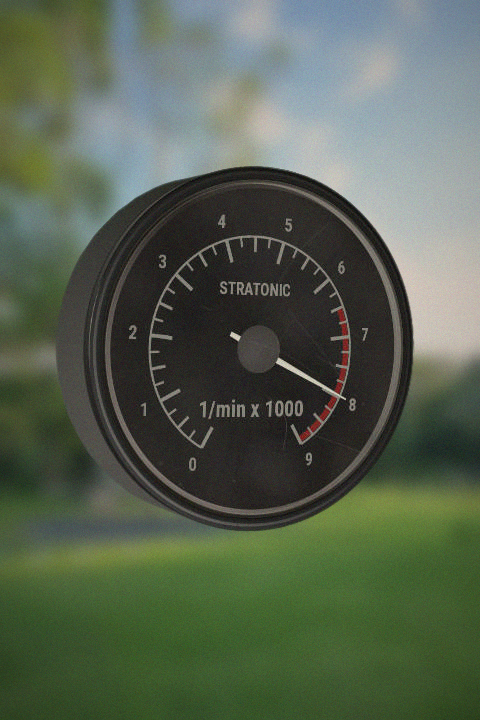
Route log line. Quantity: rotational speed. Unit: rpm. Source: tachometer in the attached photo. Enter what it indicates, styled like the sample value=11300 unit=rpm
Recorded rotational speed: value=8000 unit=rpm
